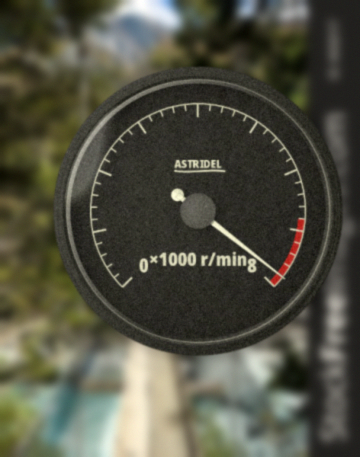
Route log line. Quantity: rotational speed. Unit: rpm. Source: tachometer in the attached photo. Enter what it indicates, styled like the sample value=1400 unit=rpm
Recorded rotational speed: value=7800 unit=rpm
